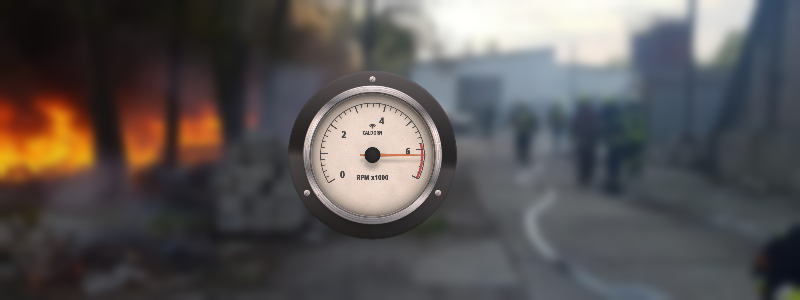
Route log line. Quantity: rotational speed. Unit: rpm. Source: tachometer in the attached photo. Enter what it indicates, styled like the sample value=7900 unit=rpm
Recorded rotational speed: value=6200 unit=rpm
